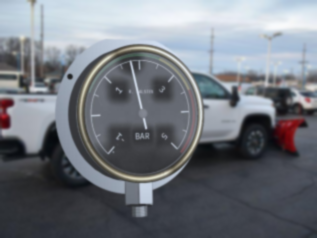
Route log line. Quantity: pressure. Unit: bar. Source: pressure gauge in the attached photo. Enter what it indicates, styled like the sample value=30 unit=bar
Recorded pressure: value=1.75 unit=bar
